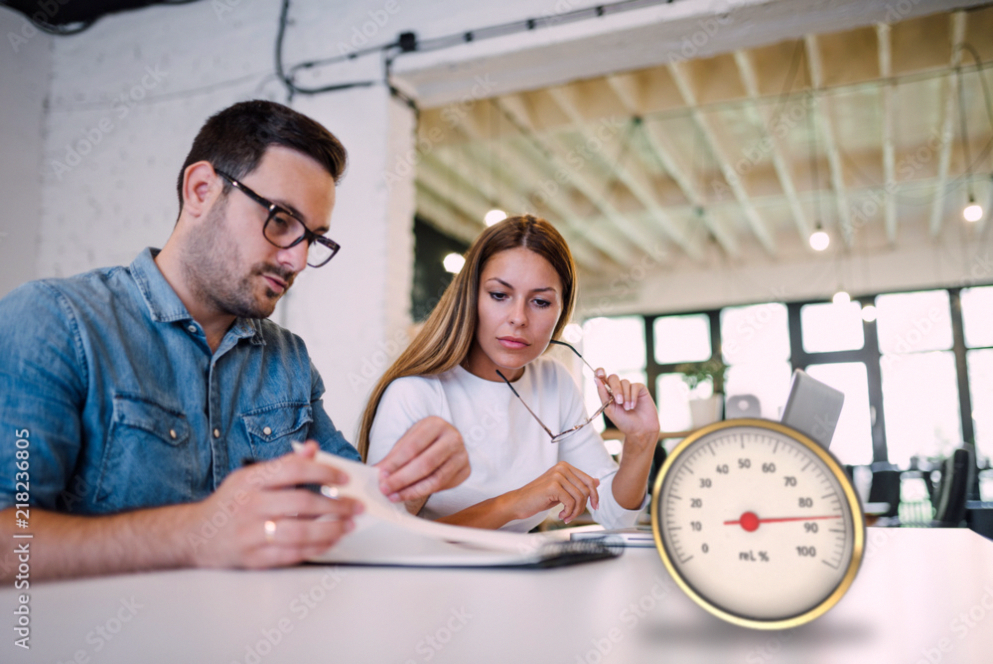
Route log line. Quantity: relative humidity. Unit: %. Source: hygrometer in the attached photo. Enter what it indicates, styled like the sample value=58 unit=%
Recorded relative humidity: value=86 unit=%
